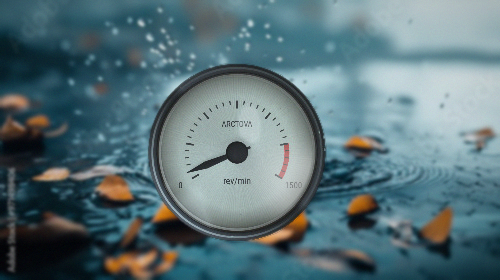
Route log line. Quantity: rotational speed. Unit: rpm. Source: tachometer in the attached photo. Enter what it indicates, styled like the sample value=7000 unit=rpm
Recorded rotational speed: value=50 unit=rpm
